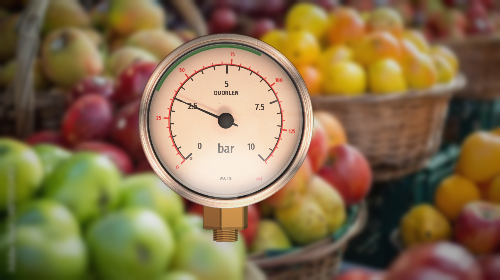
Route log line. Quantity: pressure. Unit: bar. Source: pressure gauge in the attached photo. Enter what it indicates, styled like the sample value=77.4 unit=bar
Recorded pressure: value=2.5 unit=bar
